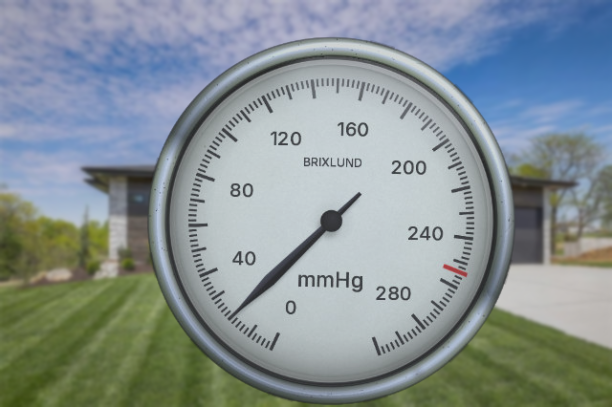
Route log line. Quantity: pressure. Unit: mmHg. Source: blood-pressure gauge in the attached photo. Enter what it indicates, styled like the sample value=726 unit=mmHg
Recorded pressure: value=20 unit=mmHg
